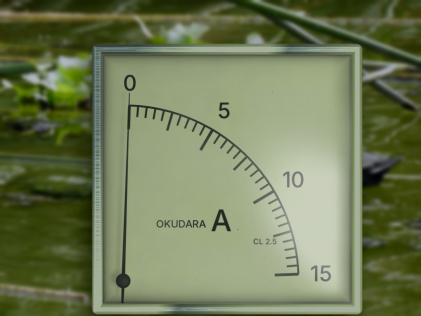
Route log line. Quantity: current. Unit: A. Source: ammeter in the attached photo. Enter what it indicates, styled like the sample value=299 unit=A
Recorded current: value=0 unit=A
